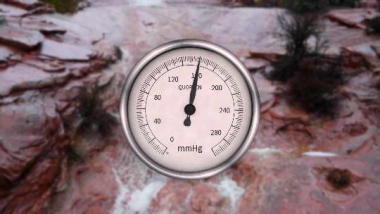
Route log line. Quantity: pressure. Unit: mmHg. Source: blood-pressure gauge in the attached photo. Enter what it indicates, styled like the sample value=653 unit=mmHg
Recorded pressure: value=160 unit=mmHg
